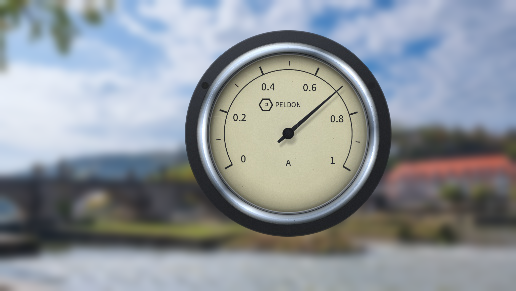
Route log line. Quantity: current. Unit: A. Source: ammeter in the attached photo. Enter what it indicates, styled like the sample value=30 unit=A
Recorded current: value=0.7 unit=A
